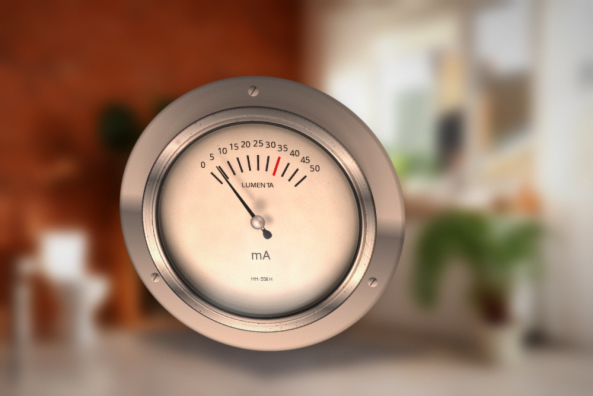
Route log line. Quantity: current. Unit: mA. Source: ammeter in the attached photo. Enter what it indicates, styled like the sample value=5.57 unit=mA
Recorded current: value=5 unit=mA
